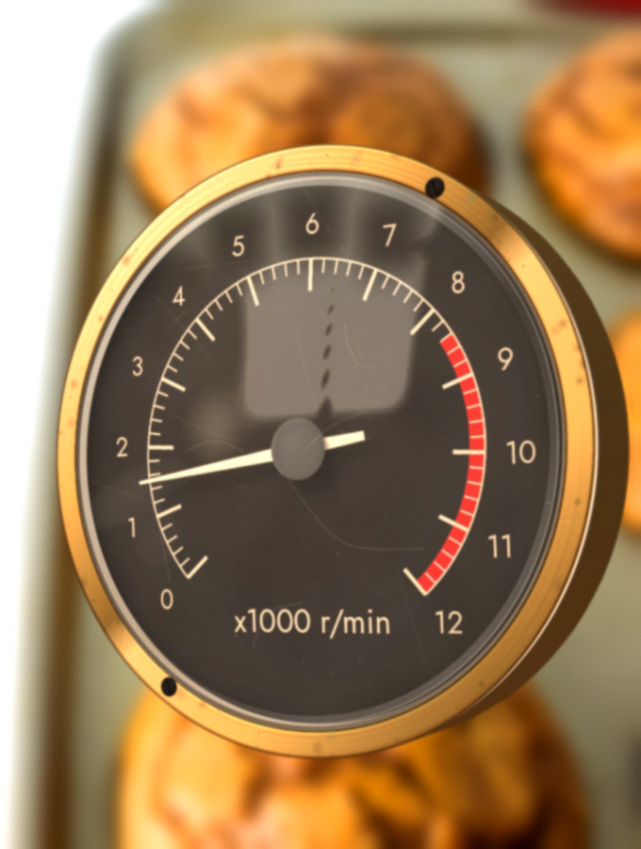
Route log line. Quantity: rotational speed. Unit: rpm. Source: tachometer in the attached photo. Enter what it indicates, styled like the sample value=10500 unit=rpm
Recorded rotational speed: value=1500 unit=rpm
